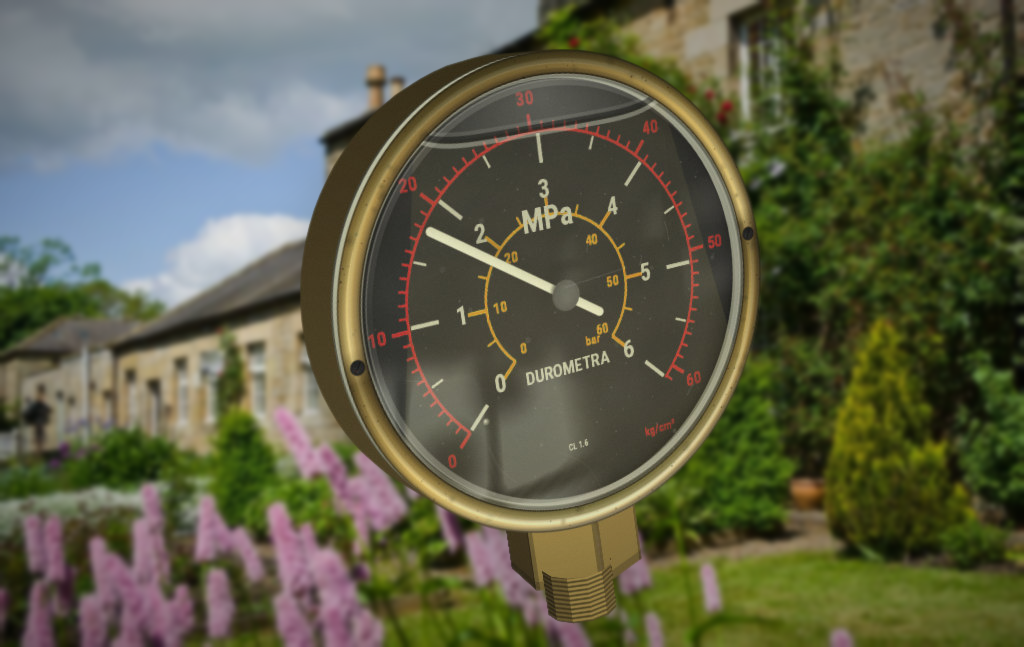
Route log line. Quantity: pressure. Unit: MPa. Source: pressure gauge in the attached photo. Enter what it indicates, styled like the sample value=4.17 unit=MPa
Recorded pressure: value=1.75 unit=MPa
